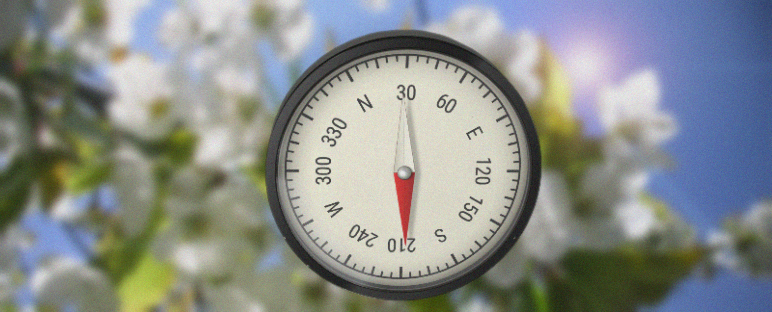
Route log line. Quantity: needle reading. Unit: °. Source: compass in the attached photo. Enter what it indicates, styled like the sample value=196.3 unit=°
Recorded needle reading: value=207.5 unit=°
